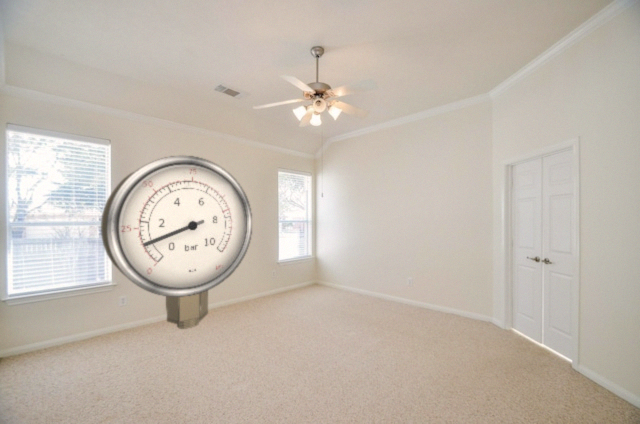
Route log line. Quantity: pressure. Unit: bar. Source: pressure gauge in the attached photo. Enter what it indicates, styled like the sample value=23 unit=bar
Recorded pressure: value=1 unit=bar
